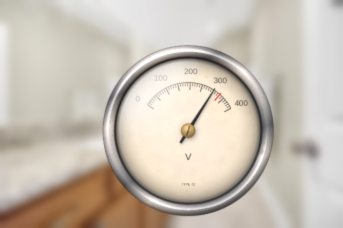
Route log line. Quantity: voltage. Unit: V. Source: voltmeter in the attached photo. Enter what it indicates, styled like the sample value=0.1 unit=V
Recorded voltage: value=300 unit=V
